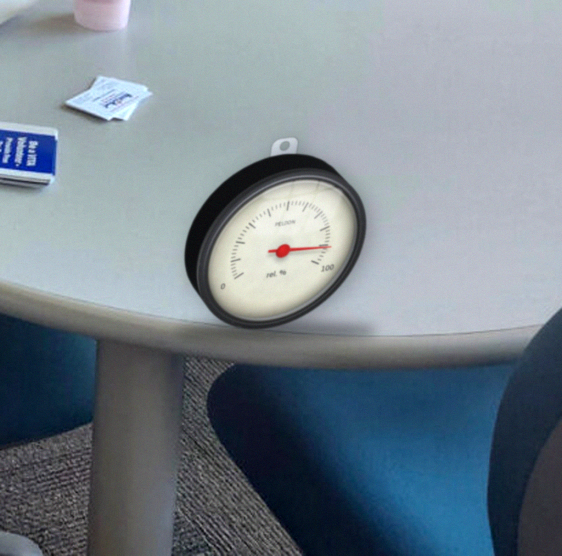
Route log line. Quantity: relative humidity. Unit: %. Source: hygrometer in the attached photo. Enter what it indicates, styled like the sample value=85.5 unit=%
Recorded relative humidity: value=90 unit=%
